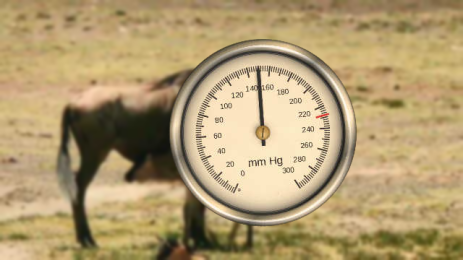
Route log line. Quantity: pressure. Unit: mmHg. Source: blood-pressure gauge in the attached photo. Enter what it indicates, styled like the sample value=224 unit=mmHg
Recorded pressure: value=150 unit=mmHg
